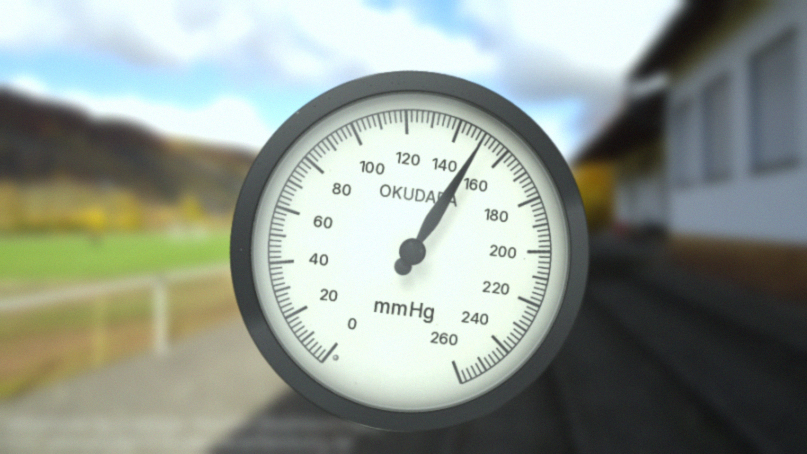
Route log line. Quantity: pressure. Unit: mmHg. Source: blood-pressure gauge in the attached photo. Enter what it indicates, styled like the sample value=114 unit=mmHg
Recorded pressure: value=150 unit=mmHg
